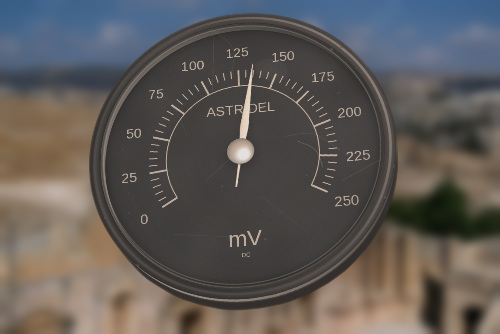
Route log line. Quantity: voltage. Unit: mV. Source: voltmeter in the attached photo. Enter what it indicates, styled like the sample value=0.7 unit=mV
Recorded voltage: value=135 unit=mV
